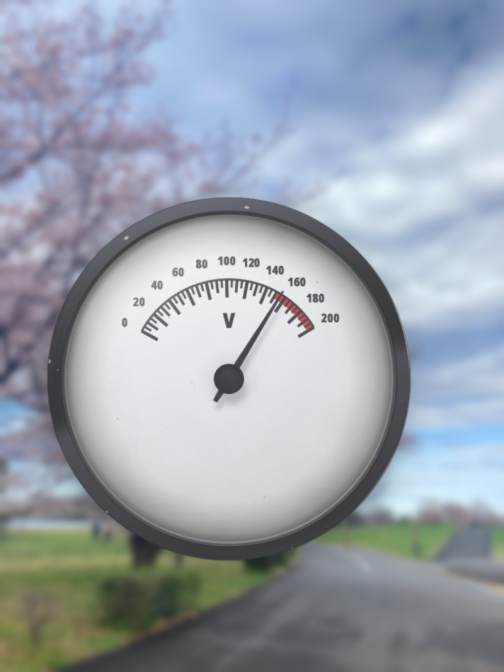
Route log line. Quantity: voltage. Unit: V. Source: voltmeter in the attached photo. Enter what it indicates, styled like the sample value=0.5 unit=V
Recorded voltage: value=155 unit=V
